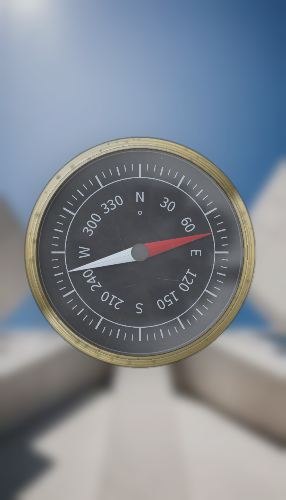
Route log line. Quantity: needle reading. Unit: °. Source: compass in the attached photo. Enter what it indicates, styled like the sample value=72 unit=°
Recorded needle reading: value=75 unit=°
